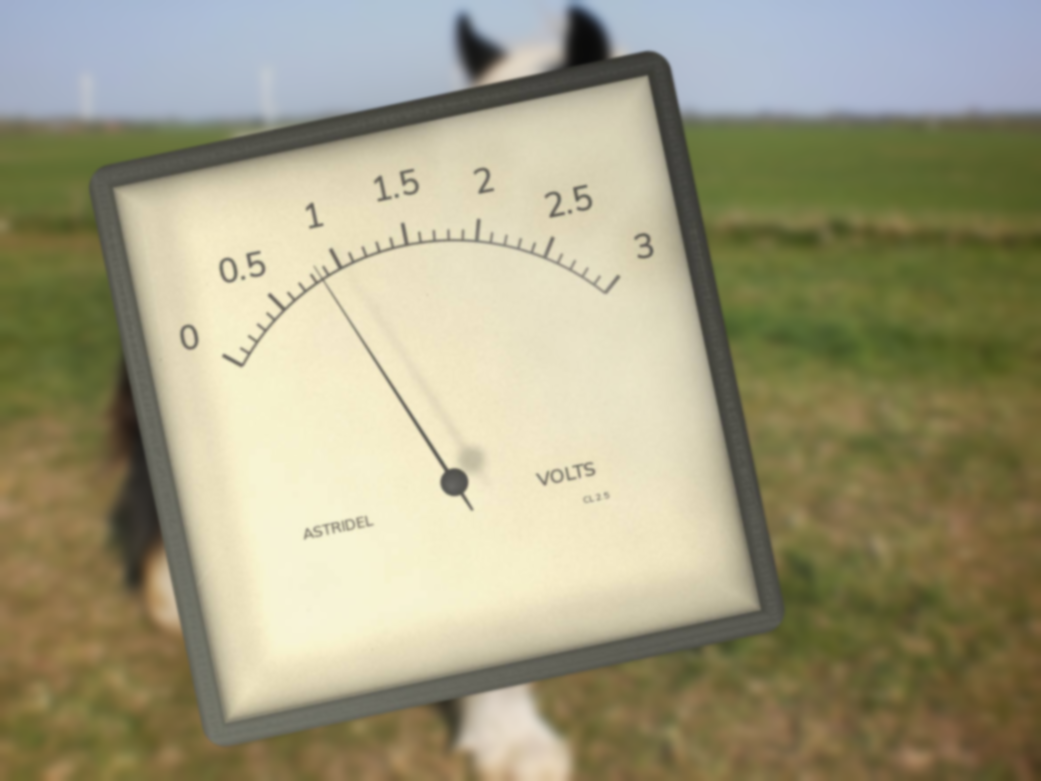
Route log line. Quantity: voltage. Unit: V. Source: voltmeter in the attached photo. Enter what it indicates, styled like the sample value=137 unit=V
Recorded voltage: value=0.85 unit=V
